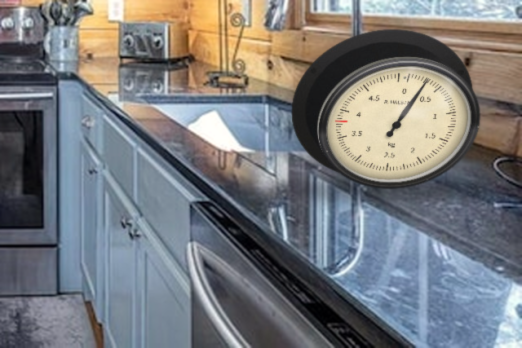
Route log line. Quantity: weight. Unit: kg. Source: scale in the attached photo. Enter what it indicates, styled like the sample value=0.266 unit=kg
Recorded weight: value=0.25 unit=kg
